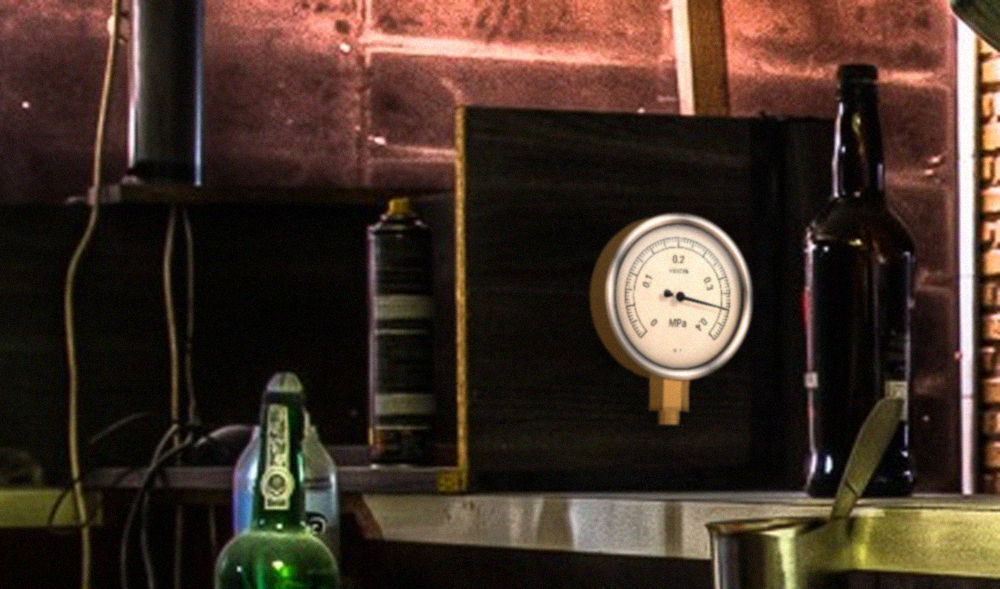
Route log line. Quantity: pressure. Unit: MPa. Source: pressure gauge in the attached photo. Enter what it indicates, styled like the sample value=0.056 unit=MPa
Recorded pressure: value=0.35 unit=MPa
